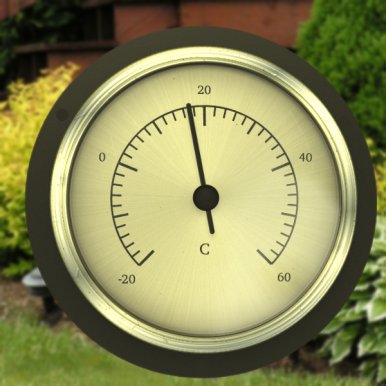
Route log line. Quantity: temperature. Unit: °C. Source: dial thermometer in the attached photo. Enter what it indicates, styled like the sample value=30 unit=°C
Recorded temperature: value=17 unit=°C
